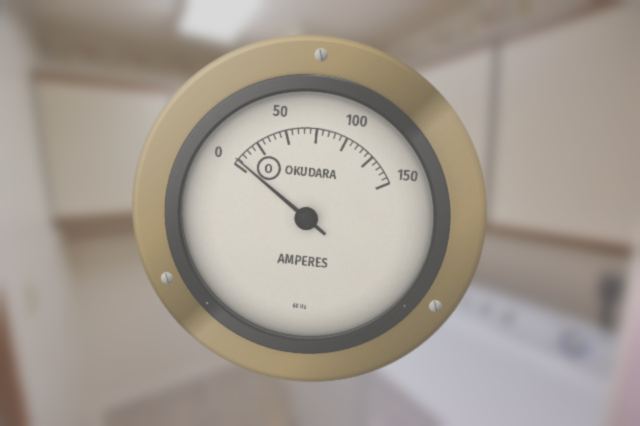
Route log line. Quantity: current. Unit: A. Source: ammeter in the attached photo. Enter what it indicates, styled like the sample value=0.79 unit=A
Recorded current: value=5 unit=A
